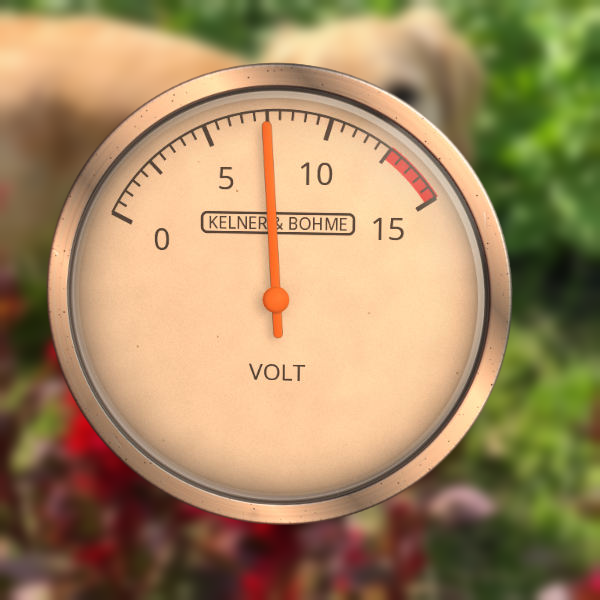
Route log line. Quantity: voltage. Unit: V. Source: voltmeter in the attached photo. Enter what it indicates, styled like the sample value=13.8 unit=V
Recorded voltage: value=7.5 unit=V
